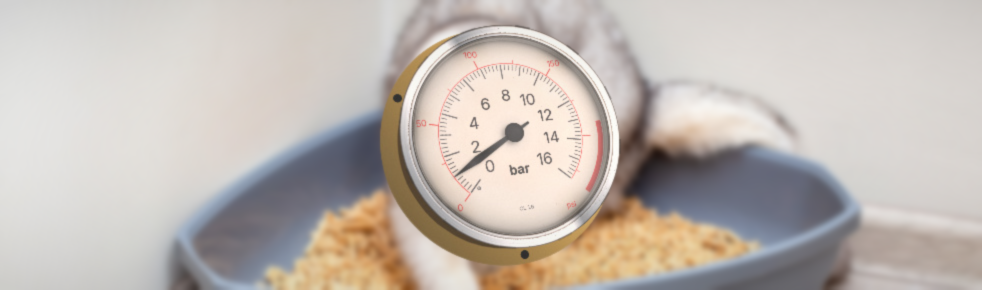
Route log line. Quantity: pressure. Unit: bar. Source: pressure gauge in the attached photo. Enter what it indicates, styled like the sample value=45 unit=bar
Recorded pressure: value=1 unit=bar
